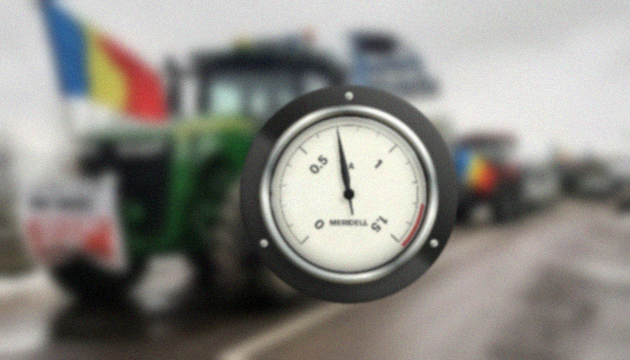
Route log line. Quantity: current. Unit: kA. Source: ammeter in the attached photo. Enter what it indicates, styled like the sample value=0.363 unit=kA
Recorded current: value=0.7 unit=kA
